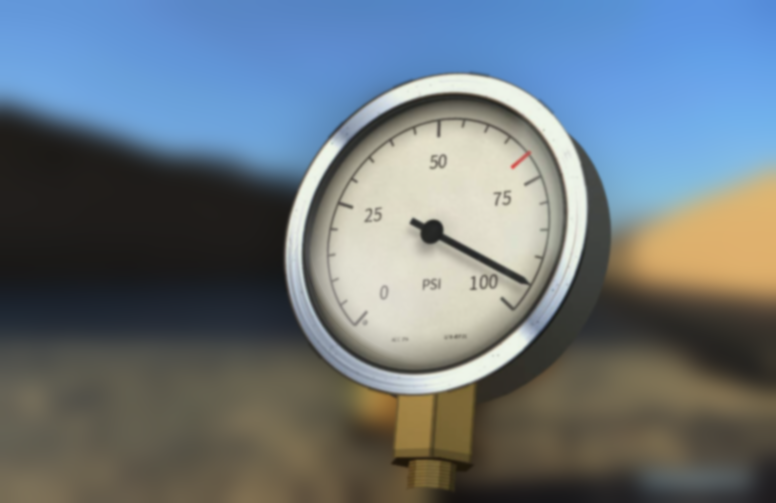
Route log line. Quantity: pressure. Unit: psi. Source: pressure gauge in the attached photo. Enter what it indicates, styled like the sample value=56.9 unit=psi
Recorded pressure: value=95 unit=psi
